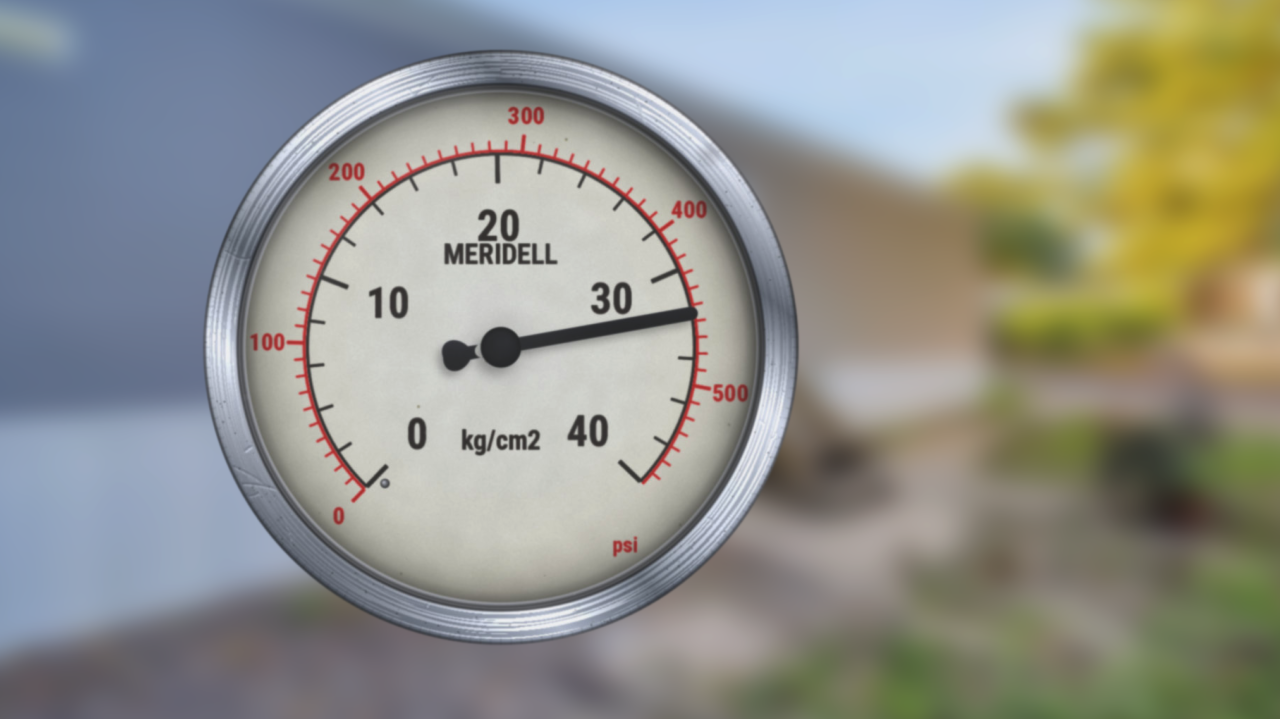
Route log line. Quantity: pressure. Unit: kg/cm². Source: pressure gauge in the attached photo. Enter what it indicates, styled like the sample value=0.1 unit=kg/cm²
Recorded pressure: value=32 unit=kg/cm²
